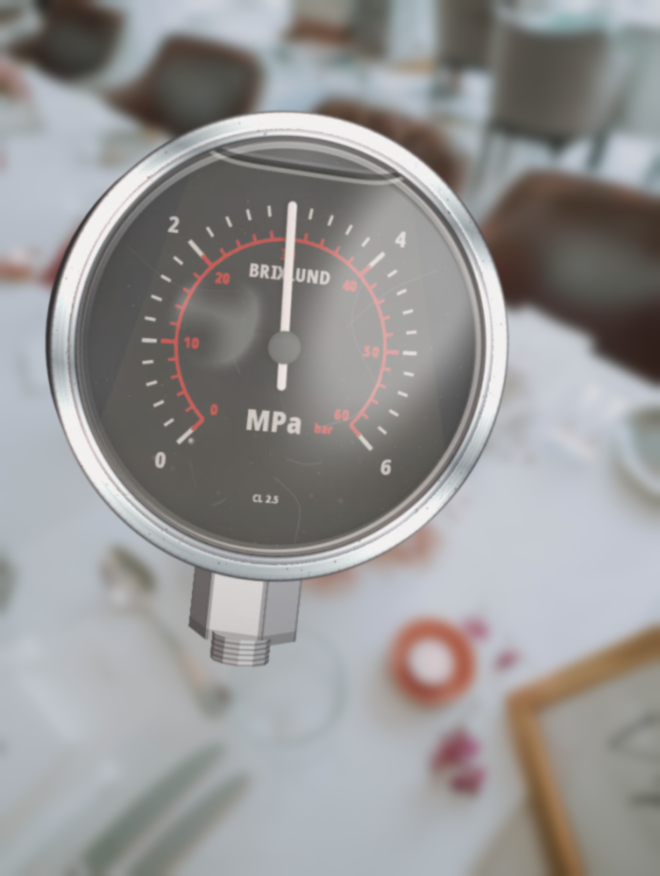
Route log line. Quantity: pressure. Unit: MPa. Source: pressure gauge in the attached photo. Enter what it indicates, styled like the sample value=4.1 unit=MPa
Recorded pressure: value=3 unit=MPa
